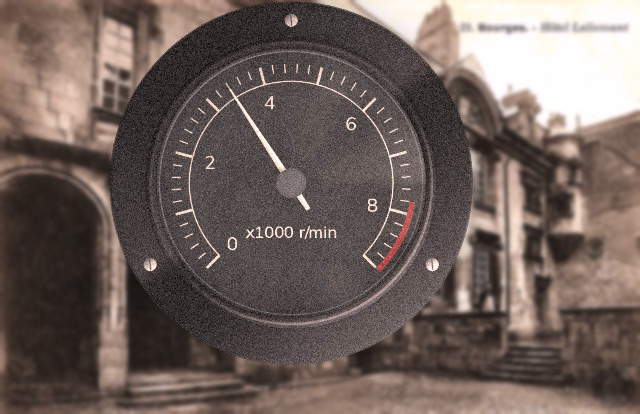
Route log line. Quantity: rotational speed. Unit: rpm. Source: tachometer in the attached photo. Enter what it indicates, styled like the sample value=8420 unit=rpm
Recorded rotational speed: value=3400 unit=rpm
